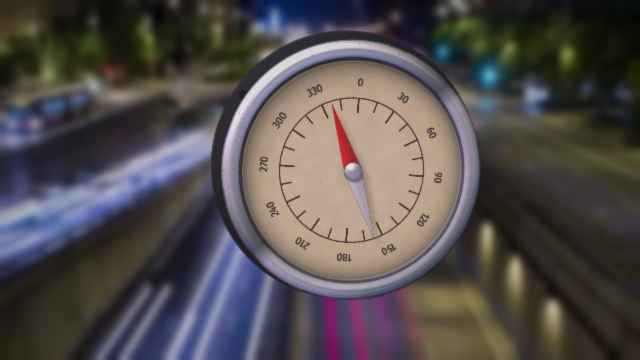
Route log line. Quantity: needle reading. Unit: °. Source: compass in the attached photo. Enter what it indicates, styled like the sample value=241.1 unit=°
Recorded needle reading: value=337.5 unit=°
